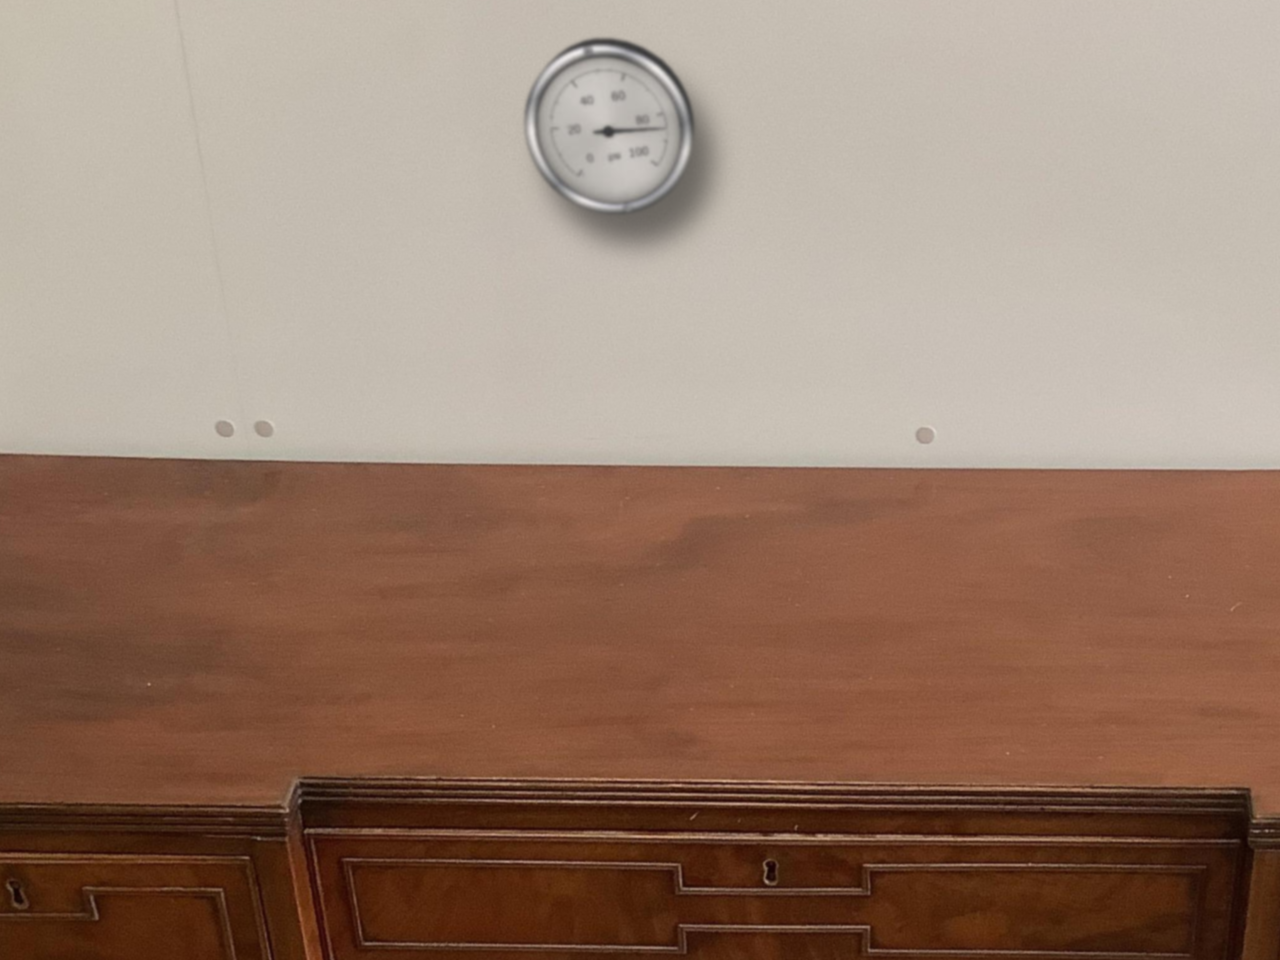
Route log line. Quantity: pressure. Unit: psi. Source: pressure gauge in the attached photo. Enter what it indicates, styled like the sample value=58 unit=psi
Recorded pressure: value=85 unit=psi
